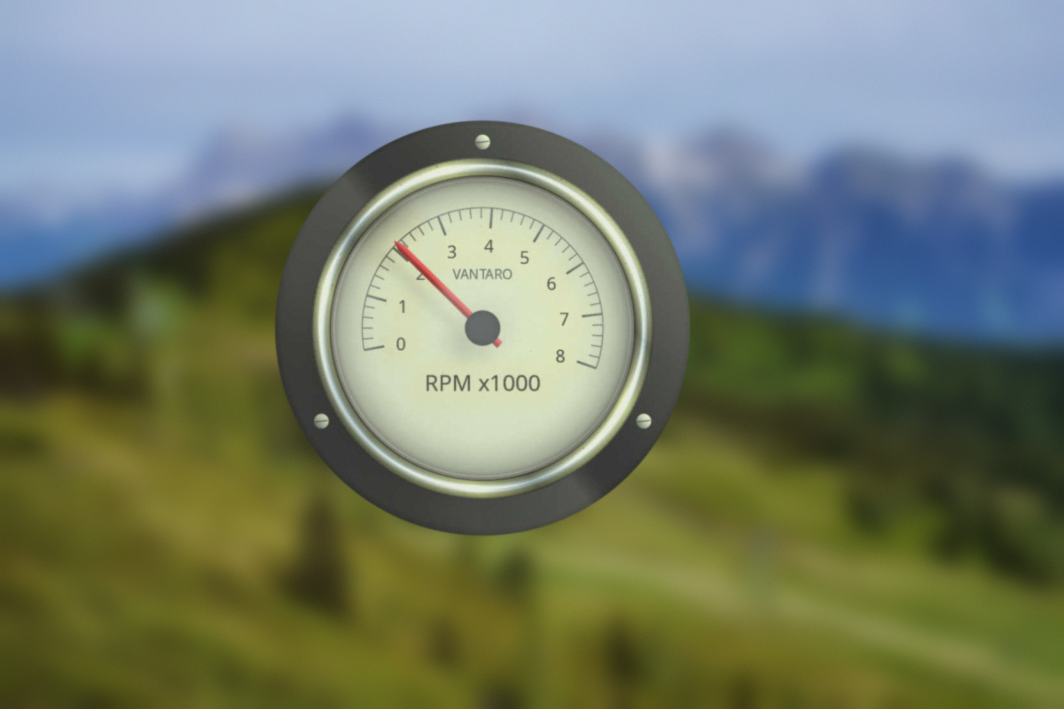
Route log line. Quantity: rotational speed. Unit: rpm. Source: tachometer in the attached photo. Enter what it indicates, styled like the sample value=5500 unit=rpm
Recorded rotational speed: value=2100 unit=rpm
